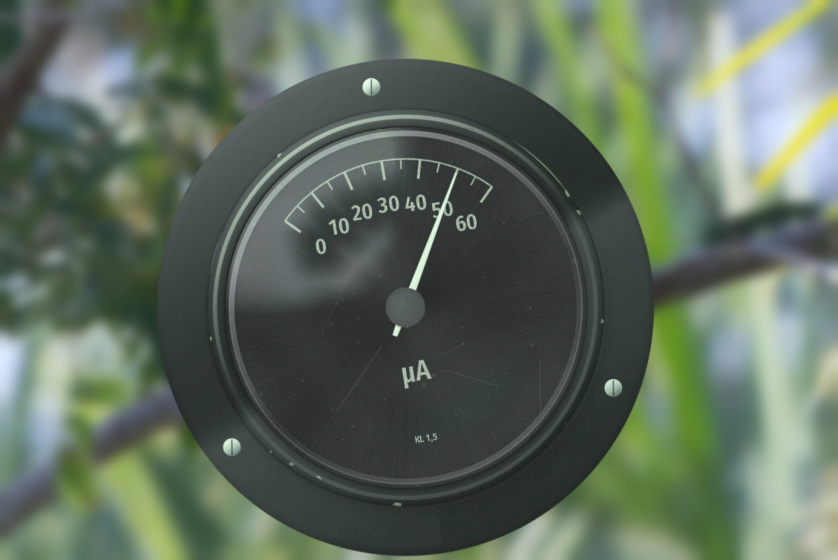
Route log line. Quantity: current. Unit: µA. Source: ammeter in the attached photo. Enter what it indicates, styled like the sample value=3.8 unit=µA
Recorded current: value=50 unit=µA
